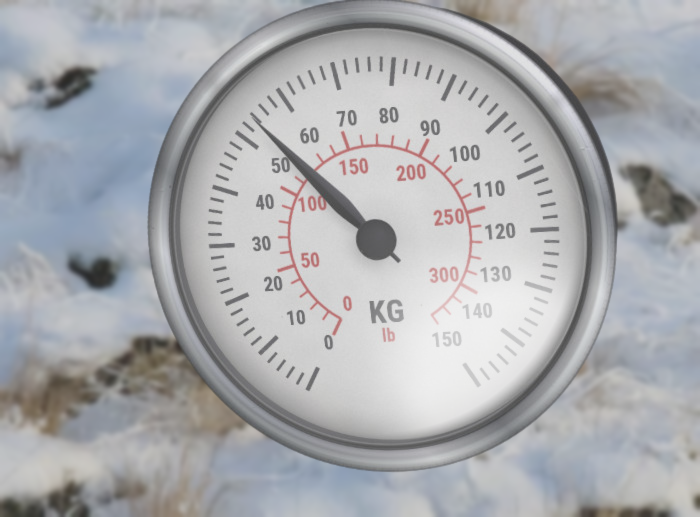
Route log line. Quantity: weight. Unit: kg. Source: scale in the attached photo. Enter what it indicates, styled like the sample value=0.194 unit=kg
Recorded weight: value=54 unit=kg
